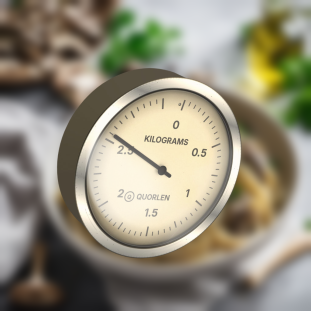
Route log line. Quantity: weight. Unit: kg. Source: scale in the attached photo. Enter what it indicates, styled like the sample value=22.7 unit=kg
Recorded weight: value=2.55 unit=kg
